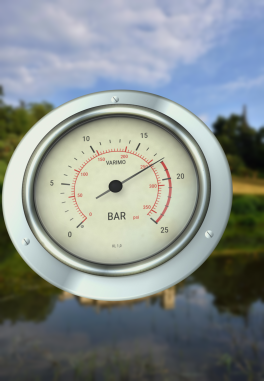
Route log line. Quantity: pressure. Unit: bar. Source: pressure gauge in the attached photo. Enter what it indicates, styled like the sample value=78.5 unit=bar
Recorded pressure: value=18 unit=bar
